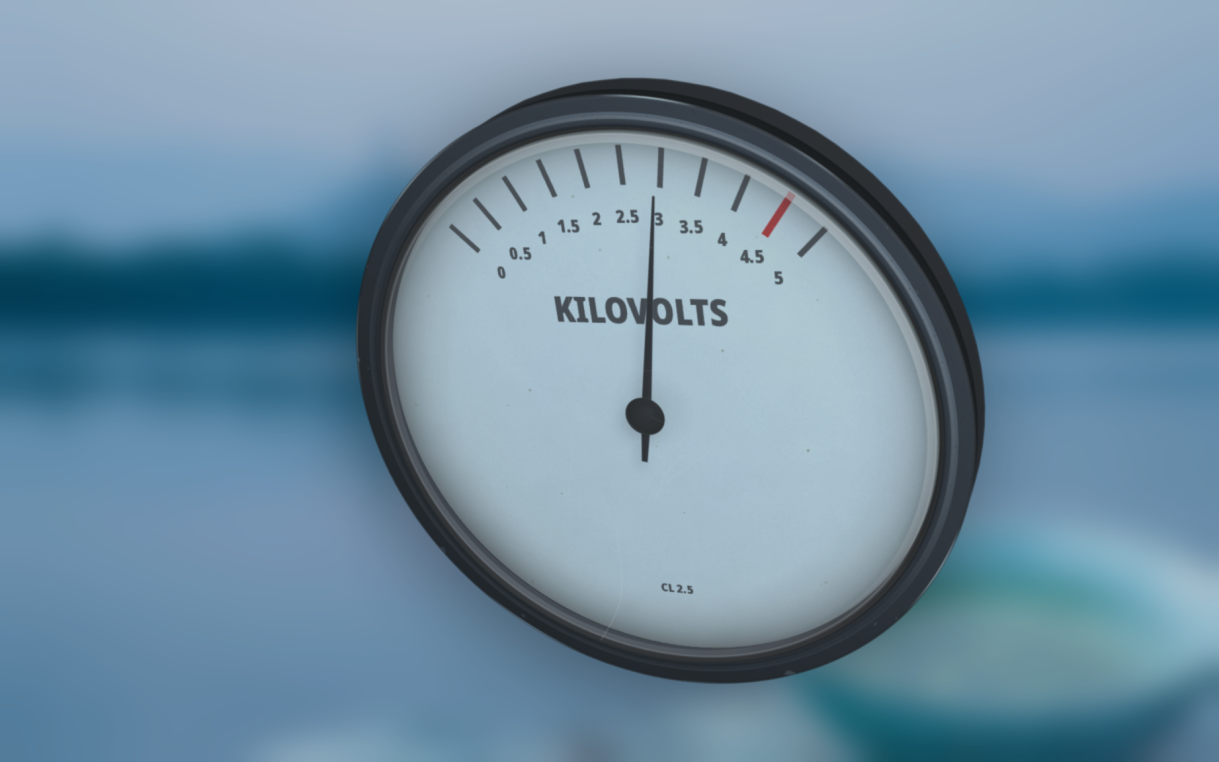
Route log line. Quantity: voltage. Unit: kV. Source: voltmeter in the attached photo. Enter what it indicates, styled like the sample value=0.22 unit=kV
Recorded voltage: value=3 unit=kV
